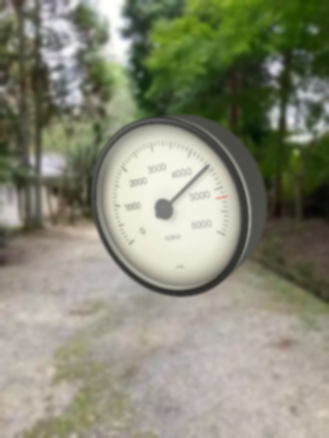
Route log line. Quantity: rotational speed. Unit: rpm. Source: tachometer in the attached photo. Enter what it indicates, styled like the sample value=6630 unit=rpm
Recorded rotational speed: value=4500 unit=rpm
